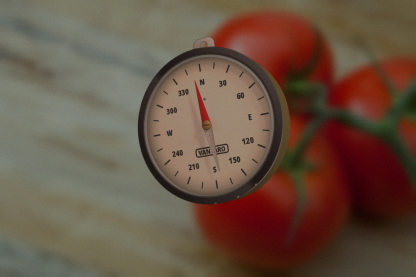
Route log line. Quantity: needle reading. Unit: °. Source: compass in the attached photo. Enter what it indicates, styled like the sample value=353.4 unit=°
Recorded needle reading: value=352.5 unit=°
